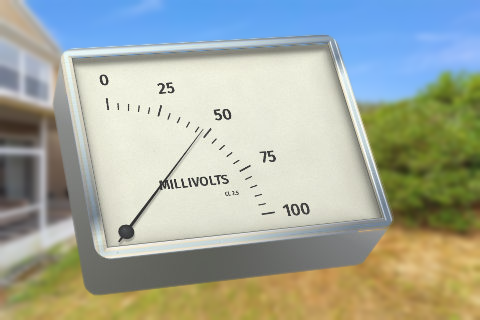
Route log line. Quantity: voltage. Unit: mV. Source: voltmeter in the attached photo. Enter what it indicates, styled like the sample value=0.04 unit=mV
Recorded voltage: value=47.5 unit=mV
